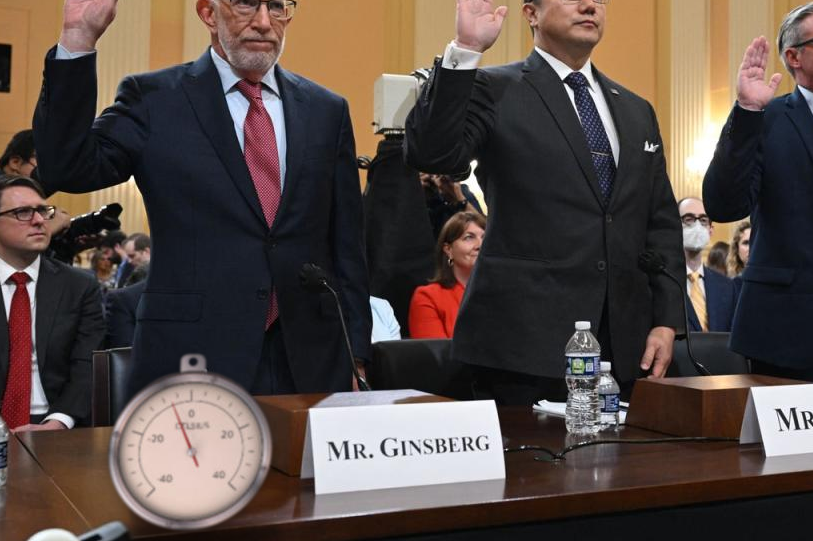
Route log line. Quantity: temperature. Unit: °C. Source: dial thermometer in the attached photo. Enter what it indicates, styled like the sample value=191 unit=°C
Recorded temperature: value=-6 unit=°C
